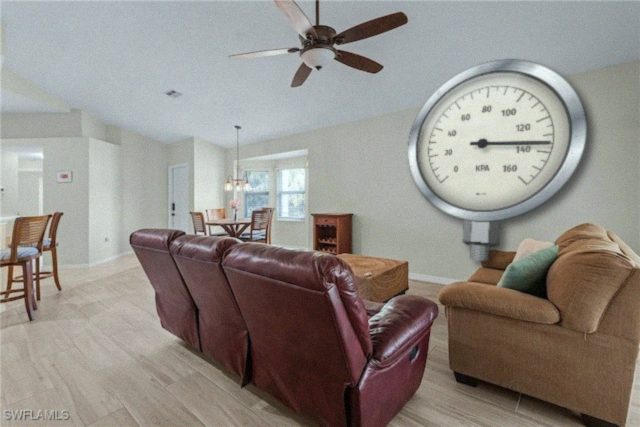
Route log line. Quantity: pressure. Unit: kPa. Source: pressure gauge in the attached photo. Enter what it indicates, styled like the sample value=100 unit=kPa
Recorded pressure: value=135 unit=kPa
